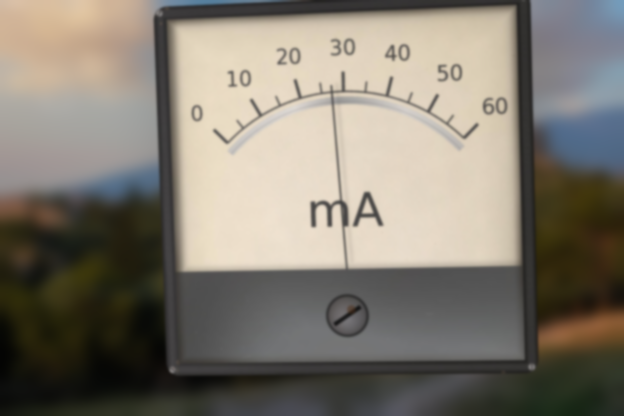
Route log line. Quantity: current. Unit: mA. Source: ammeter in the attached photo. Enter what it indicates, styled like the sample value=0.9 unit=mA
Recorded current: value=27.5 unit=mA
